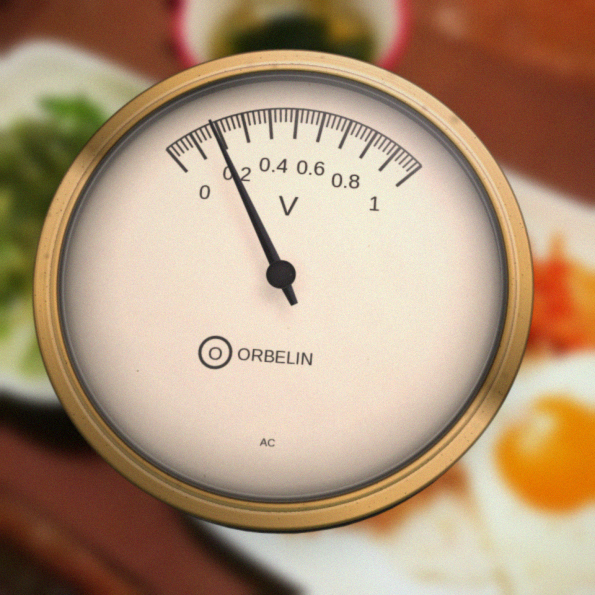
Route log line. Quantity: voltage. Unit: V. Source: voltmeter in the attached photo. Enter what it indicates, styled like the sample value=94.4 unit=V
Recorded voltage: value=0.18 unit=V
